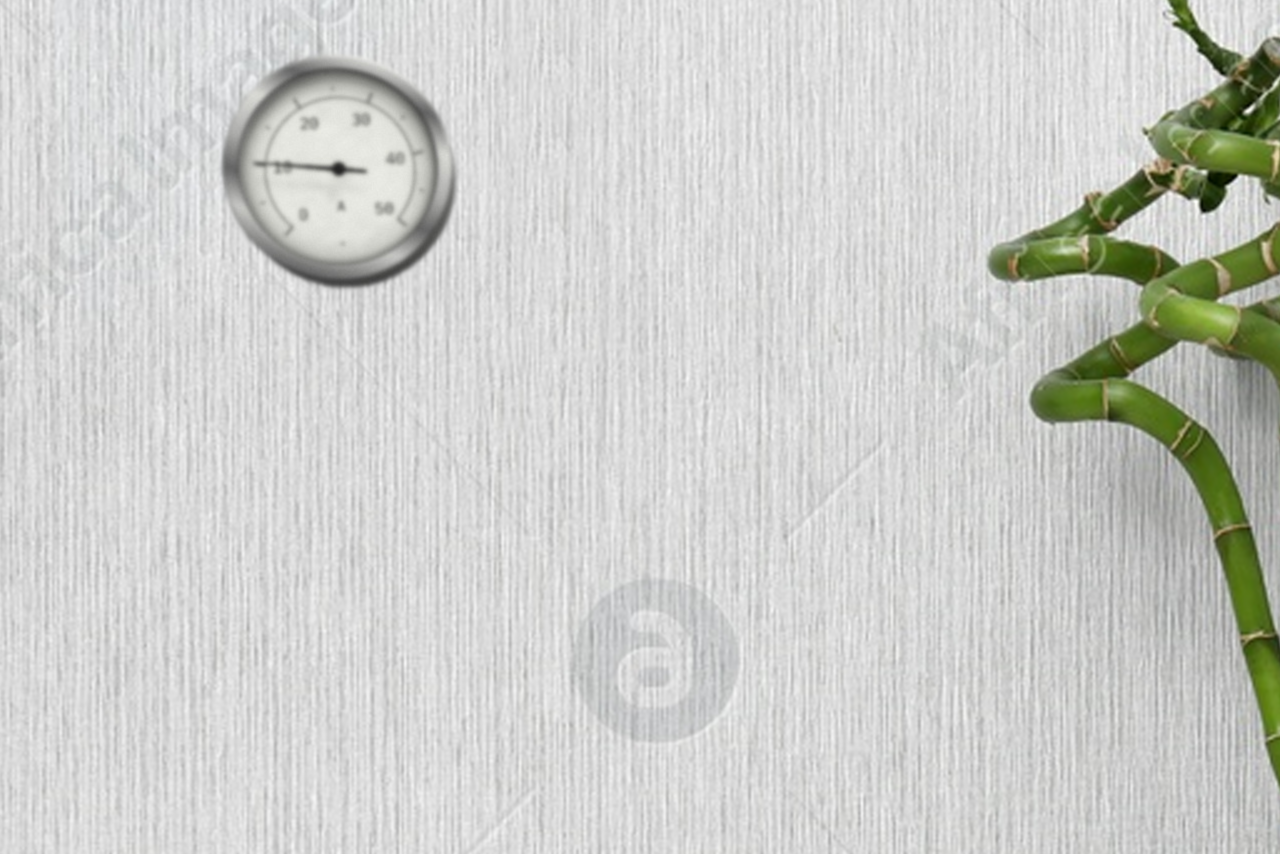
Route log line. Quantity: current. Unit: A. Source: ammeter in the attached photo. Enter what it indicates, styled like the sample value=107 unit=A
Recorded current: value=10 unit=A
